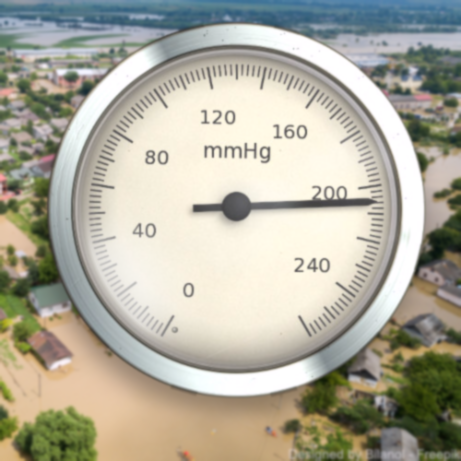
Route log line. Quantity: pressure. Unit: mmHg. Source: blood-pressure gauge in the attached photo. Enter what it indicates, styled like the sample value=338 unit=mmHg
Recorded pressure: value=206 unit=mmHg
